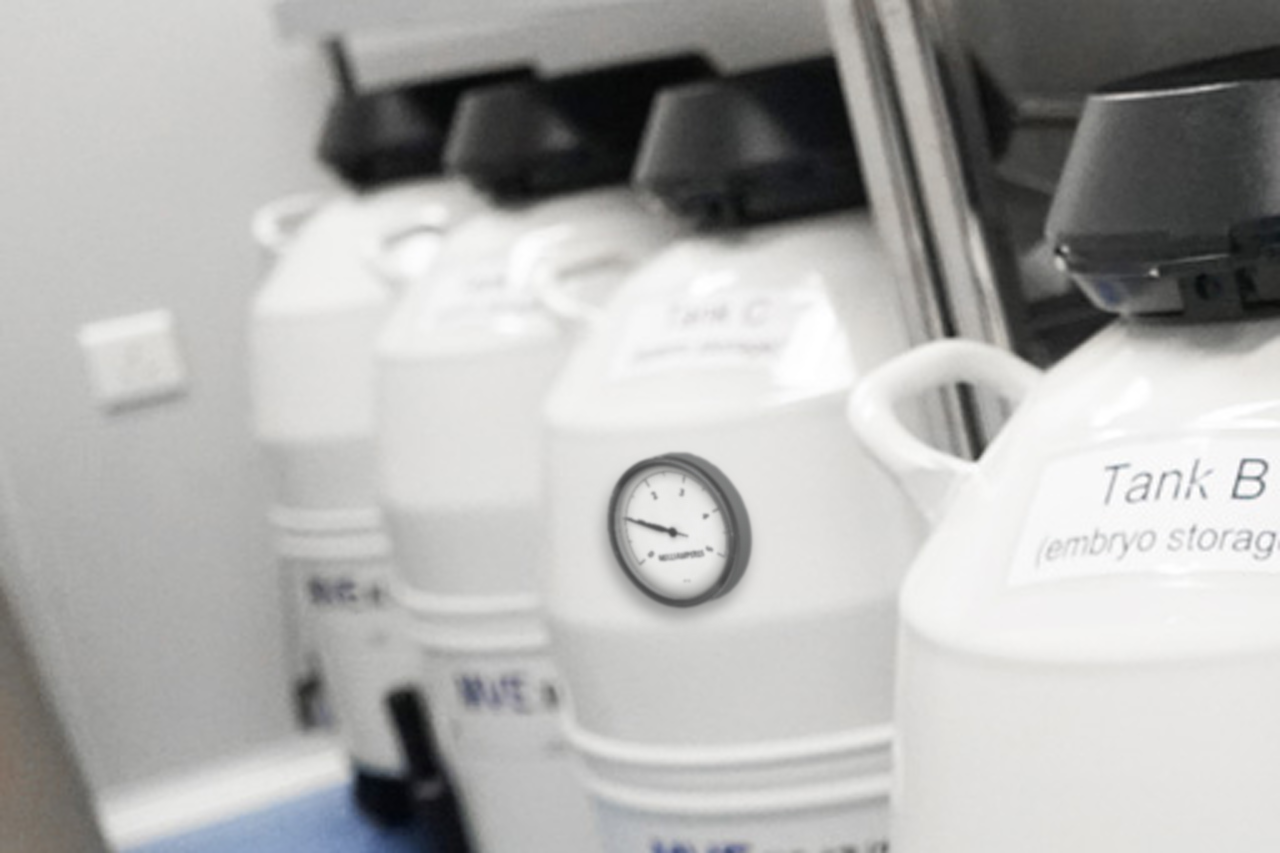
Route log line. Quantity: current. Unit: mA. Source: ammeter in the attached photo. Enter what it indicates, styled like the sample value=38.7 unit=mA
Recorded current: value=1 unit=mA
